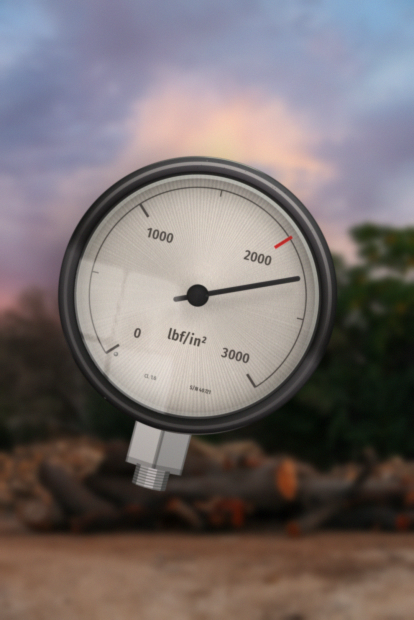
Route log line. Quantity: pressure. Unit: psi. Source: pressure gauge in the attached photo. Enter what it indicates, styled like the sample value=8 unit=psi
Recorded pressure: value=2250 unit=psi
